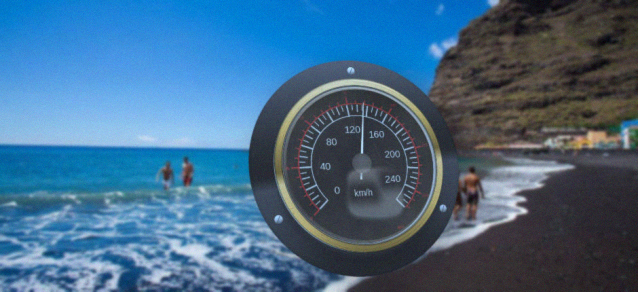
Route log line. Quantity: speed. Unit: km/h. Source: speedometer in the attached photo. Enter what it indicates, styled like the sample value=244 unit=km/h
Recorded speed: value=135 unit=km/h
